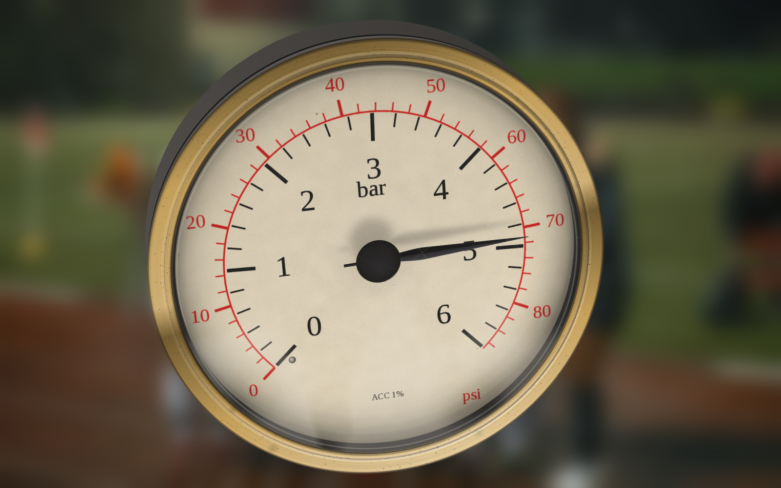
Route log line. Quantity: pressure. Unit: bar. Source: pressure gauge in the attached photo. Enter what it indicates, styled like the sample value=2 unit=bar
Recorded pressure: value=4.9 unit=bar
